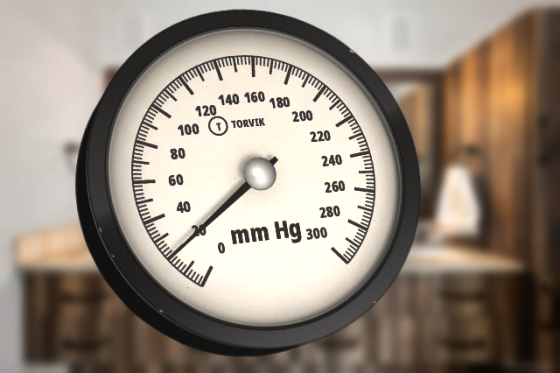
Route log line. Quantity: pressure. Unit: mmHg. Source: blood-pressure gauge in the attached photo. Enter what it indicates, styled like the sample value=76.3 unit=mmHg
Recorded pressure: value=20 unit=mmHg
